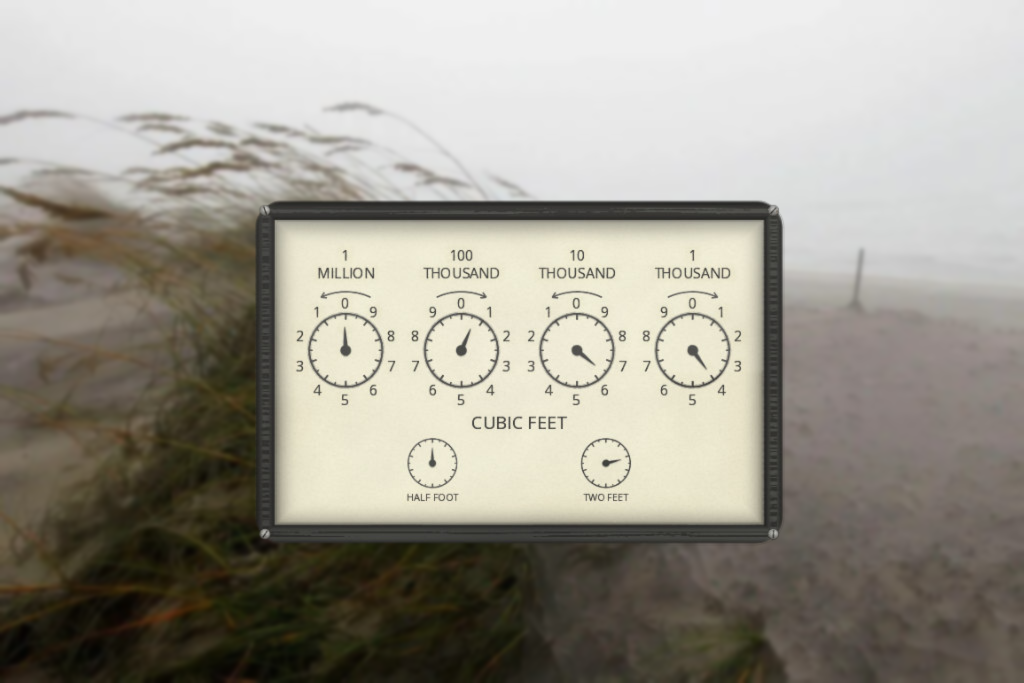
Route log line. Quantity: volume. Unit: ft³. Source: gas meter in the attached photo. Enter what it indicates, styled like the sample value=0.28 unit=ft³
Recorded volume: value=6400 unit=ft³
